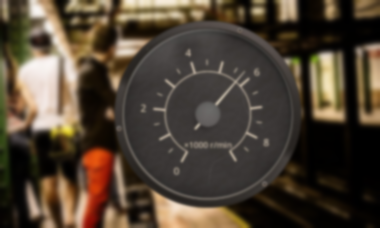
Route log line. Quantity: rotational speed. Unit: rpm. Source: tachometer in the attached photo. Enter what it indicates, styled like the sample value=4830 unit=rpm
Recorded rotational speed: value=5750 unit=rpm
